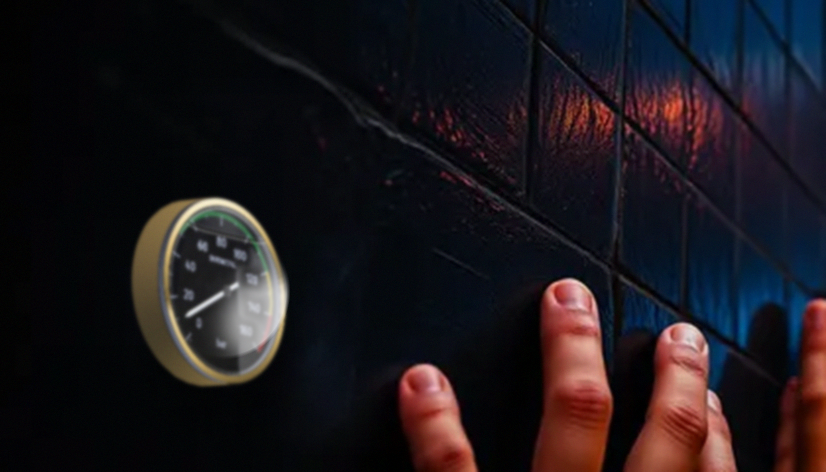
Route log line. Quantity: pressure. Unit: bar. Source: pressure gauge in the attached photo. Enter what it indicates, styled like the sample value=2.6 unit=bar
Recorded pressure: value=10 unit=bar
